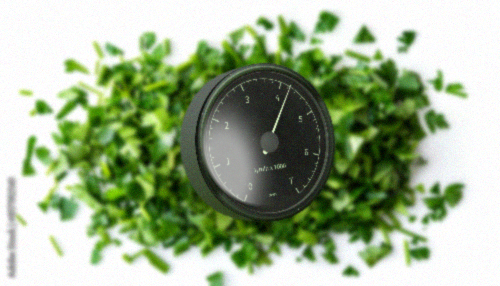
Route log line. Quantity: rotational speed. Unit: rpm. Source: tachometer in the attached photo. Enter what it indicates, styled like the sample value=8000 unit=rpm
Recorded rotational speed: value=4200 unit=rpm
